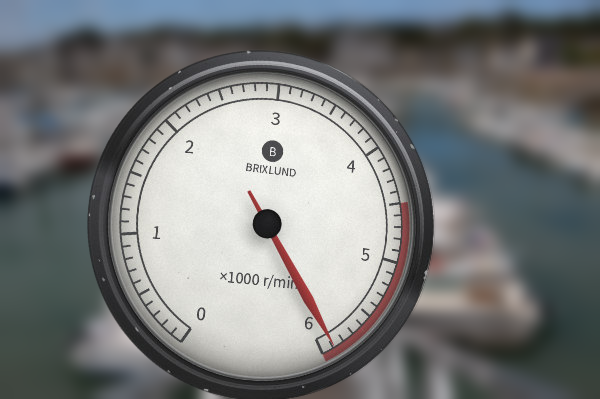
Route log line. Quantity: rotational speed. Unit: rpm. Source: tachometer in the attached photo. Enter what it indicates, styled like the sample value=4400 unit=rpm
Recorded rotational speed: value=5900 unit=rpm
